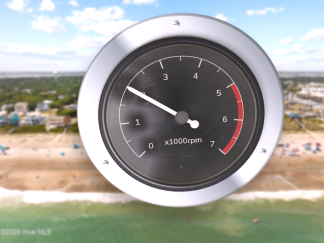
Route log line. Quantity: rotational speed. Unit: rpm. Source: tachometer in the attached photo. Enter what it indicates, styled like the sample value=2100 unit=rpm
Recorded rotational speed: value=2000 unit=rpm
